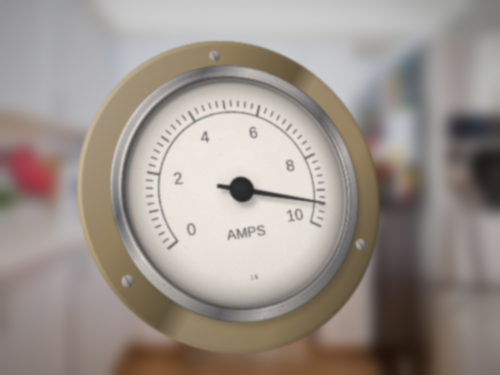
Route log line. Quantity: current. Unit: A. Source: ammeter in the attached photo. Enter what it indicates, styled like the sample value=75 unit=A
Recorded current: value=9.4 unit=A
